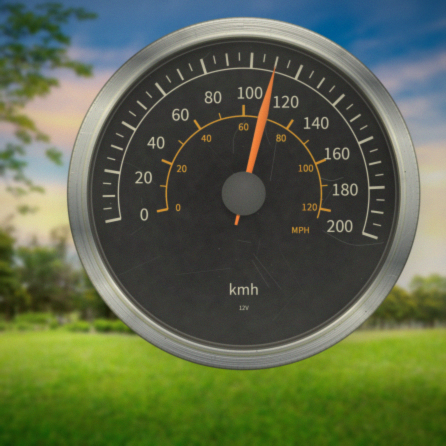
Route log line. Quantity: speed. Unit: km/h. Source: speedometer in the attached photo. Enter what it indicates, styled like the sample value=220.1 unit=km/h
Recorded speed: value=110 unit=km/h
